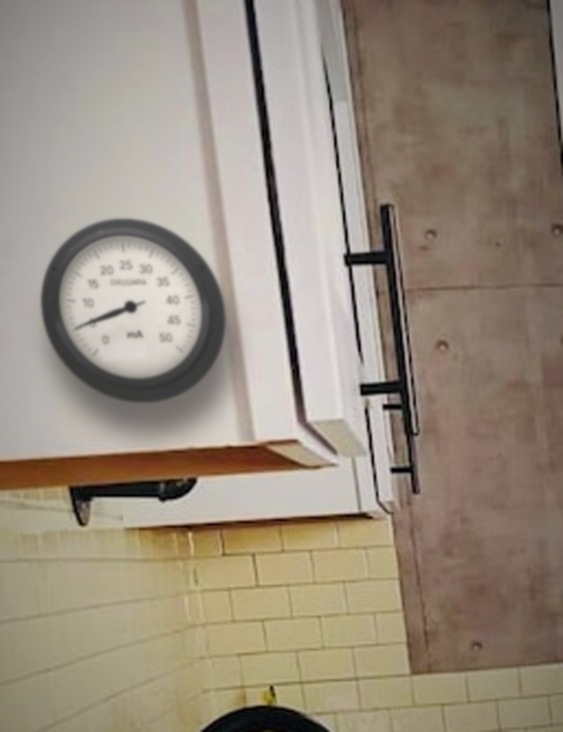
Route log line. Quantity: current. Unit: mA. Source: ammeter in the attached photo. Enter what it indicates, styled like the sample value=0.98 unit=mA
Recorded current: value=5 unit=mA
